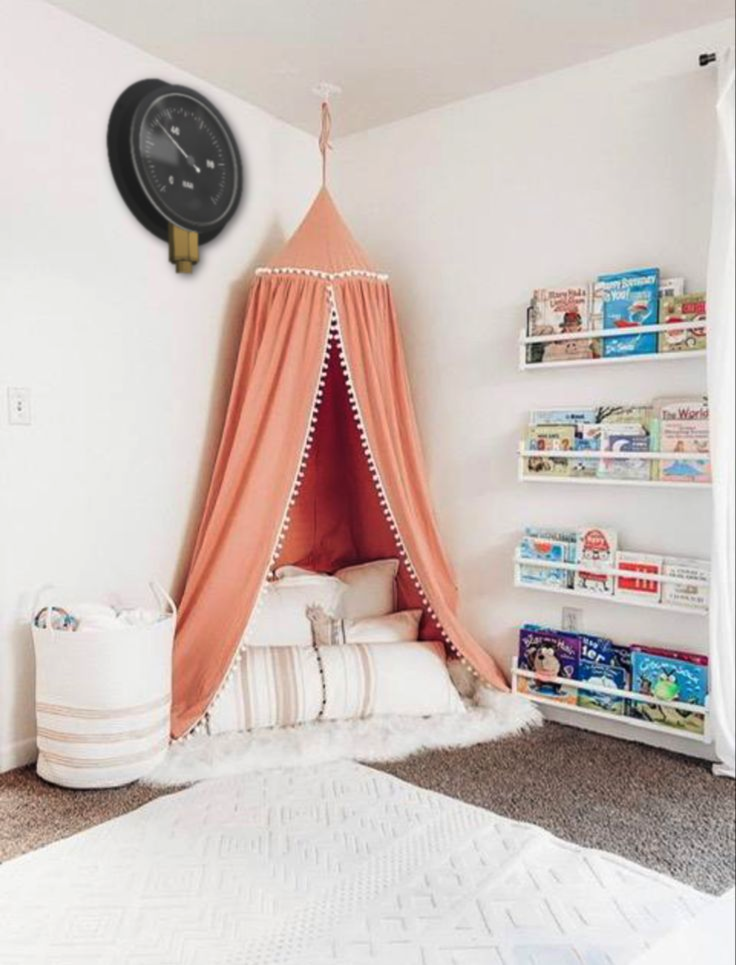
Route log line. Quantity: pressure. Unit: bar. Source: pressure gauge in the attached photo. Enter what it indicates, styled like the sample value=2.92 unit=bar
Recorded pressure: value=30 unit=bar
